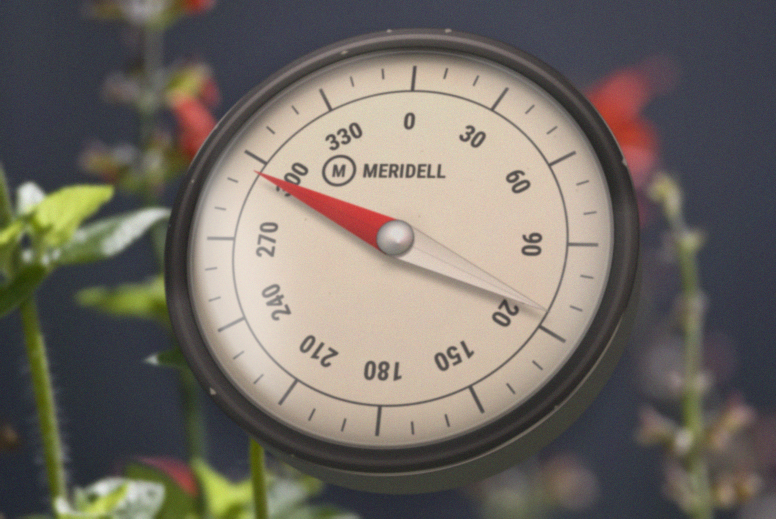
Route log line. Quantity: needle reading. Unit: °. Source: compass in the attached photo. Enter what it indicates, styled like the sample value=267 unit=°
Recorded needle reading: value=295 unit=°
